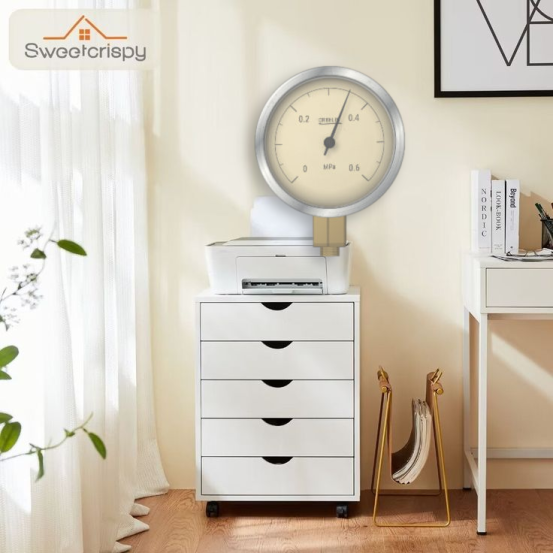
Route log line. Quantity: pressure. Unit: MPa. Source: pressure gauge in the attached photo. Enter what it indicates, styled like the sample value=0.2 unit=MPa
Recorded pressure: value=0.35 unit=MPa
